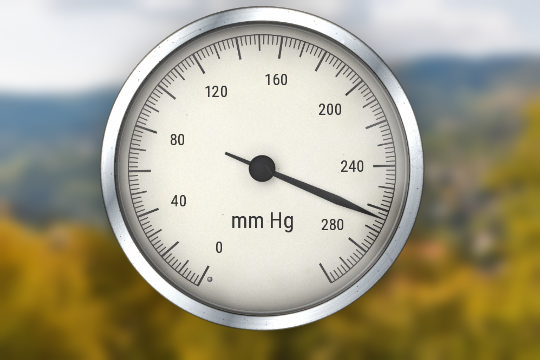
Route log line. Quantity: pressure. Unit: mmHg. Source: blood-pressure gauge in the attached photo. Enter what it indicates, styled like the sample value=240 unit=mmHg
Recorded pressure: value=264 unit=mmHg
